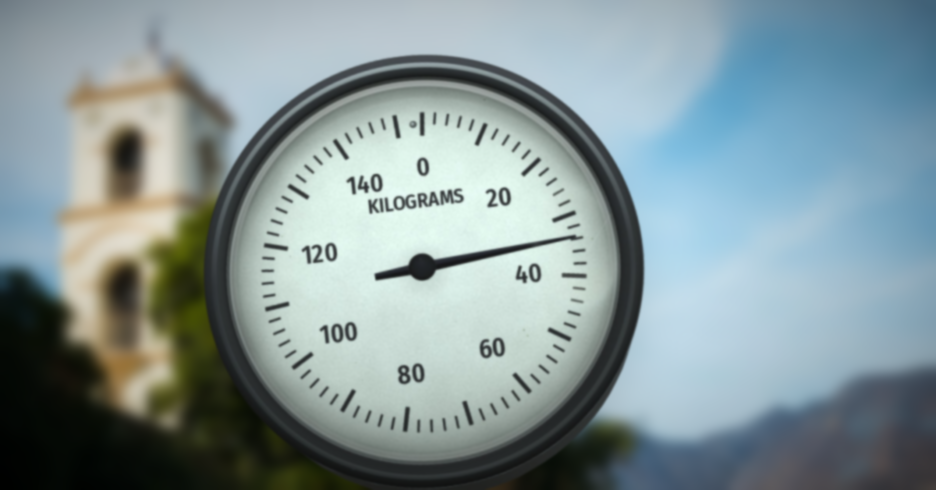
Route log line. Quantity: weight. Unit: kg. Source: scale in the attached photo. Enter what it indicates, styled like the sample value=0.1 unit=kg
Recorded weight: value=34 unit=kg
